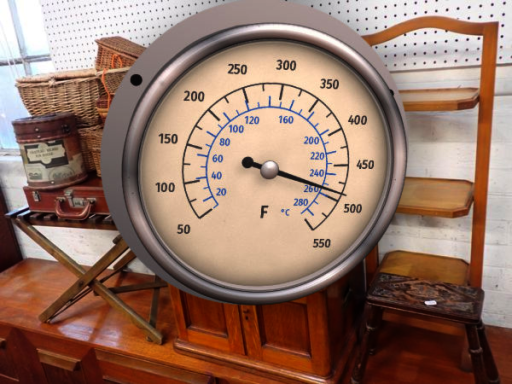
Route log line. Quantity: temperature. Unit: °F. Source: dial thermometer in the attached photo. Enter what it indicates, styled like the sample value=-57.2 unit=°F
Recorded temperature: value=487.5 unit=°F
